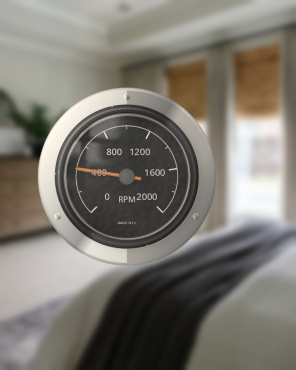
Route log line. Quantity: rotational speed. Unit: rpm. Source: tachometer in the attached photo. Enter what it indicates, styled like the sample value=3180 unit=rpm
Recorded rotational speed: value=400 unit=rpm
